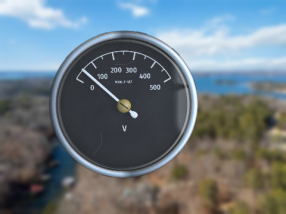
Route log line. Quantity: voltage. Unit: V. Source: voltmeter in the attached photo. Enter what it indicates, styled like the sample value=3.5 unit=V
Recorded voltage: value=50 unit=V
